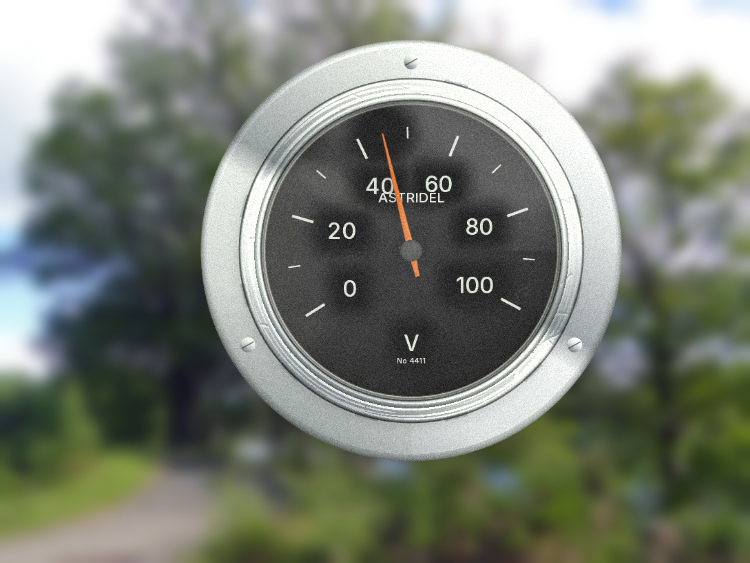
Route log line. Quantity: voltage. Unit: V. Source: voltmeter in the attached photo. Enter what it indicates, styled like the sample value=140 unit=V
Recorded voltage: value=45 unit=V
